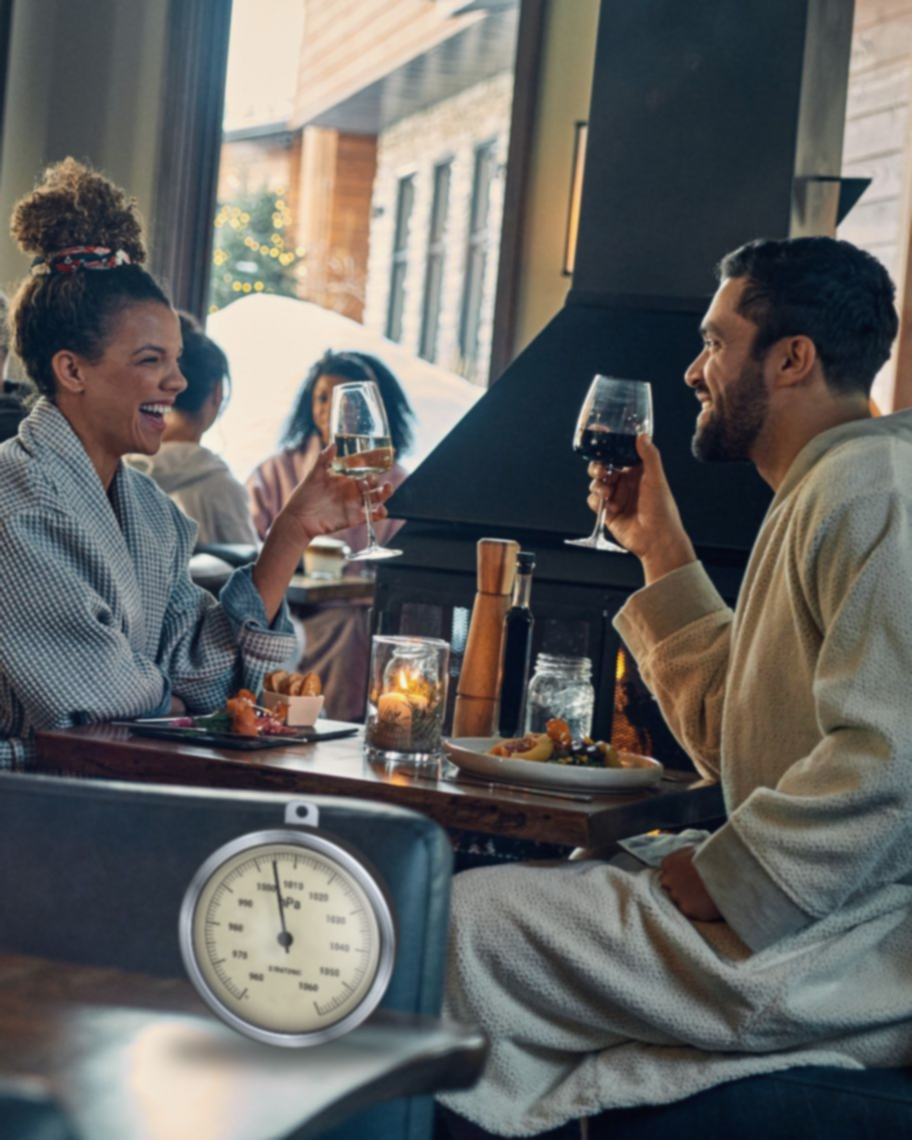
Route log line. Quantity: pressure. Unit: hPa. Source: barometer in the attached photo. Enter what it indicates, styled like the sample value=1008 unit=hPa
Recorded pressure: value=1005 unit=hPa
